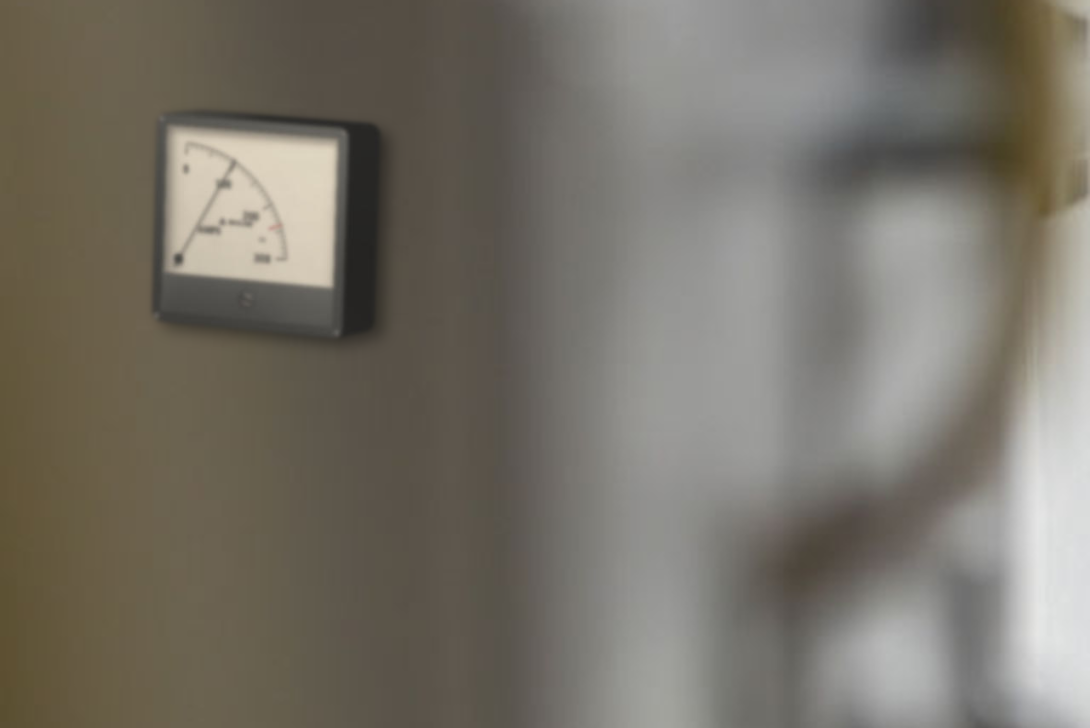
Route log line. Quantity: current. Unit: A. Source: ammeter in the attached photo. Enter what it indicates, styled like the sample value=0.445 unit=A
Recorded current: value=100 unit=A
